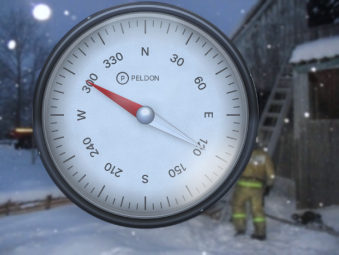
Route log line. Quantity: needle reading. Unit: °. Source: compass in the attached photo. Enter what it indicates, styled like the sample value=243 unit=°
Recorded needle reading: value=300 unit=°
